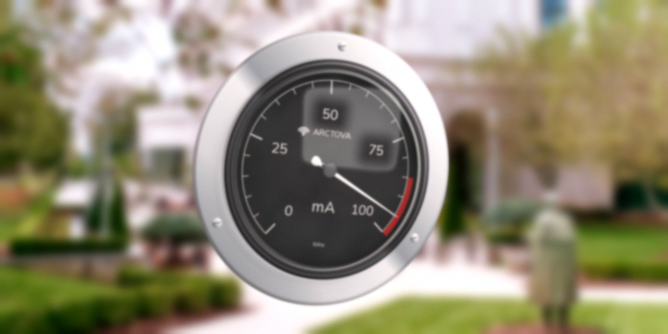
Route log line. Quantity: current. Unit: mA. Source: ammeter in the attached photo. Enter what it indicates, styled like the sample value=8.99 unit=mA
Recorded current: value=95 unit=mA
